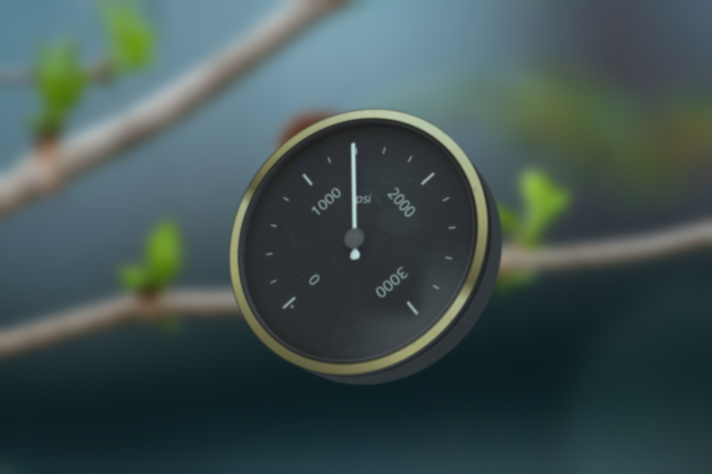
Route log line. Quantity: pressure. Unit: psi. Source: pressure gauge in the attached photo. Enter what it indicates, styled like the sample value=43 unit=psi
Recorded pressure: value=1400 unit=psi
